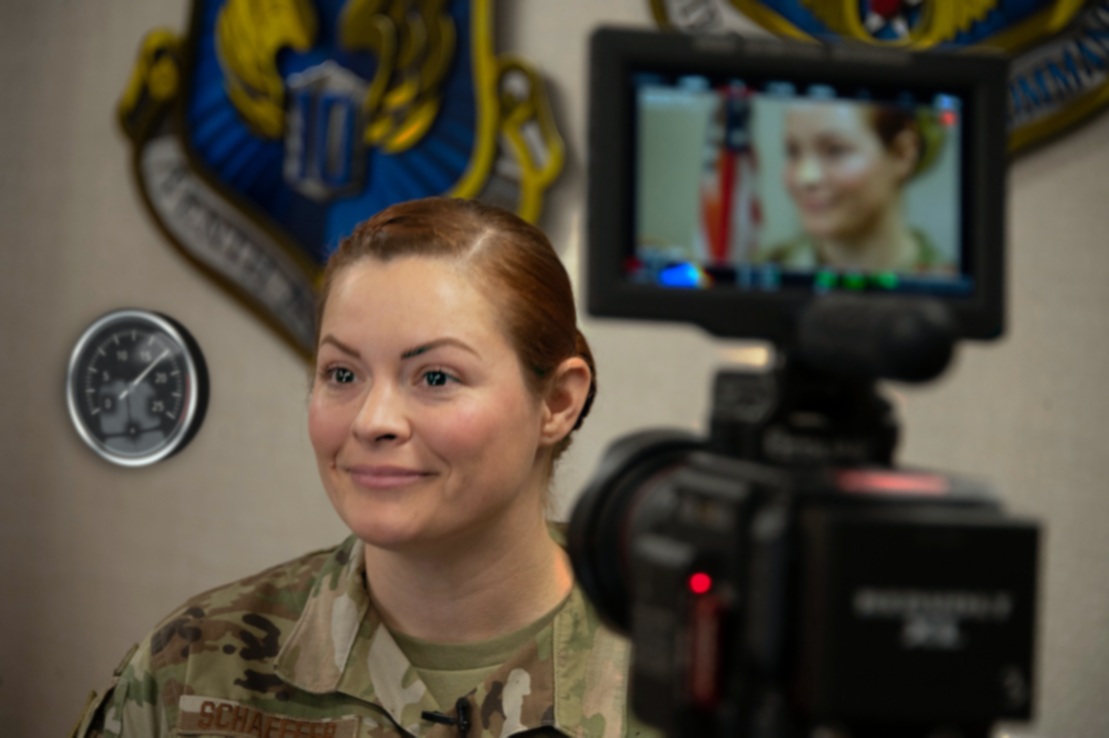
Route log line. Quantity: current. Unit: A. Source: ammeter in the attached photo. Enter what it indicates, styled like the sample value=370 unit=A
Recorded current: value=17.5 unit=A
